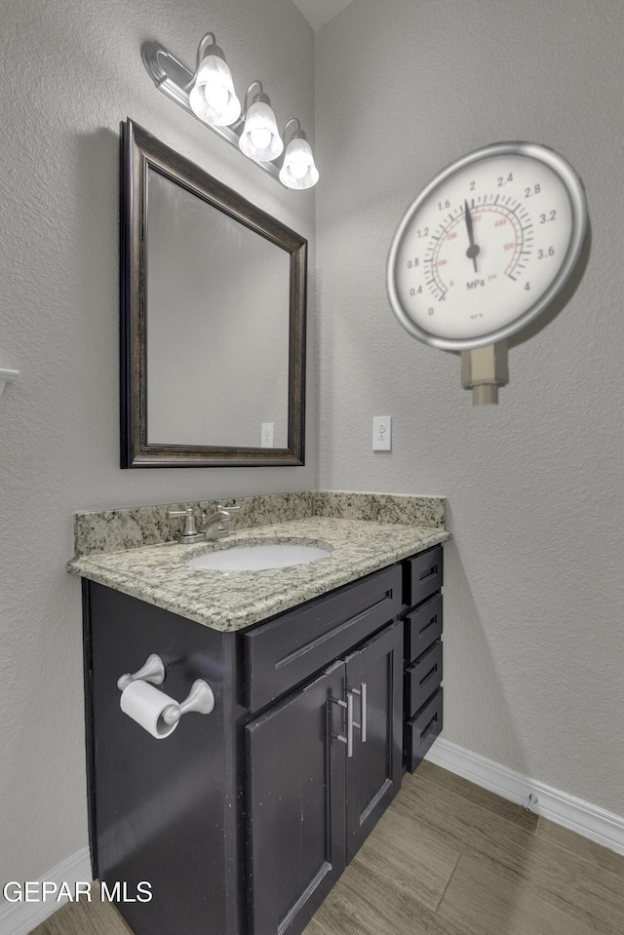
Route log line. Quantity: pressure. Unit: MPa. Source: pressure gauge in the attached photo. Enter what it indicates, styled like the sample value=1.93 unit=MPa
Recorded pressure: value=1.9 unit=MPa
